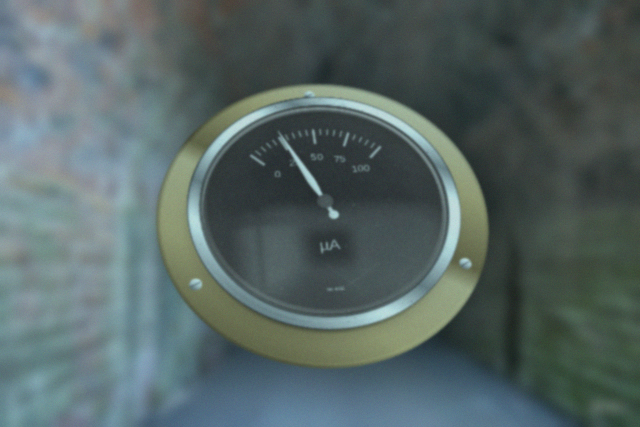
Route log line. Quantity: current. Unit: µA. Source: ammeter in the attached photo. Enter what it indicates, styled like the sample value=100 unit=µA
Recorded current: value=25 unit=µA
